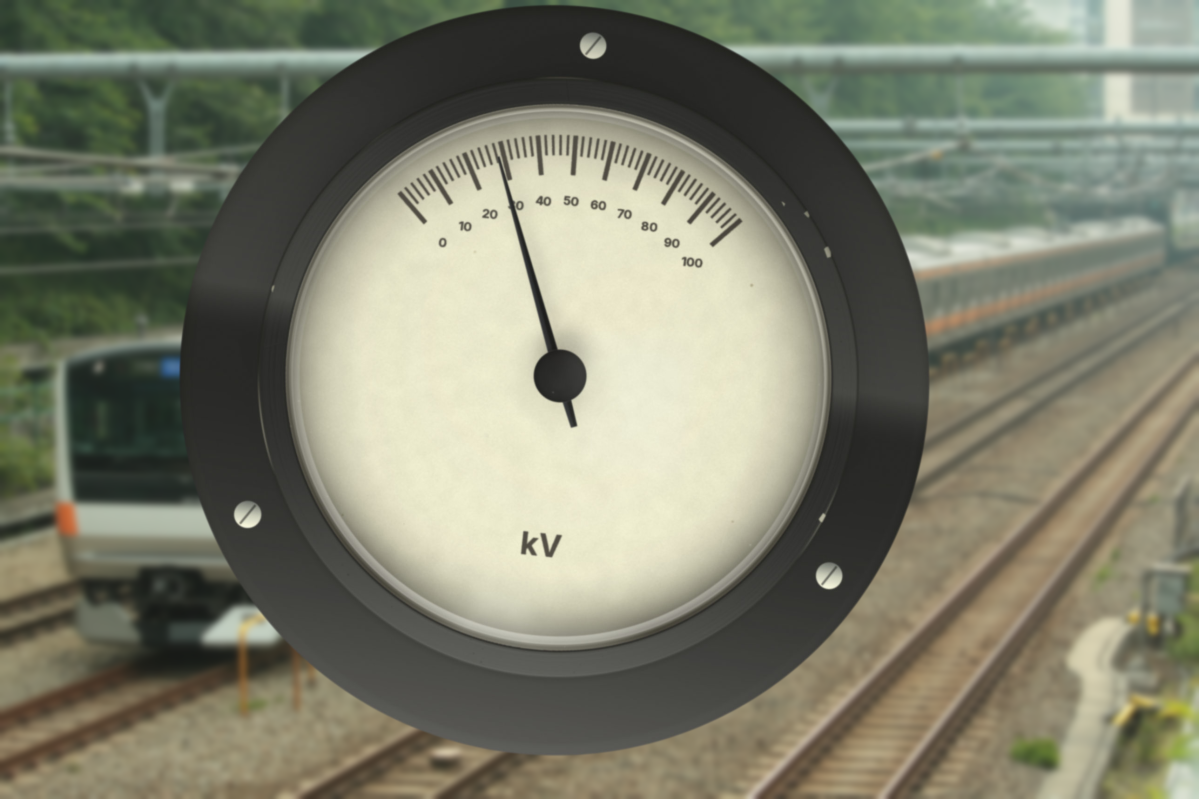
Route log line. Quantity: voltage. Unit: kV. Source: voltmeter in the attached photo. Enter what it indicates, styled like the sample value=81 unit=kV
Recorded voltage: value=28 unit=kV
